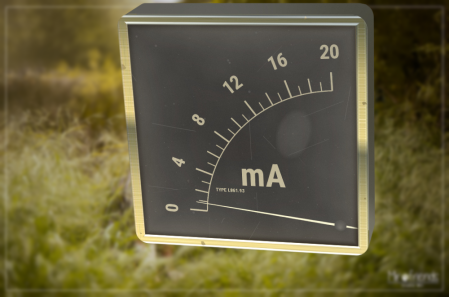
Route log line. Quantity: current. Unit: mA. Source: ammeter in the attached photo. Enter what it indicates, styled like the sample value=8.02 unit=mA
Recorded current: value=1 unit=mA
